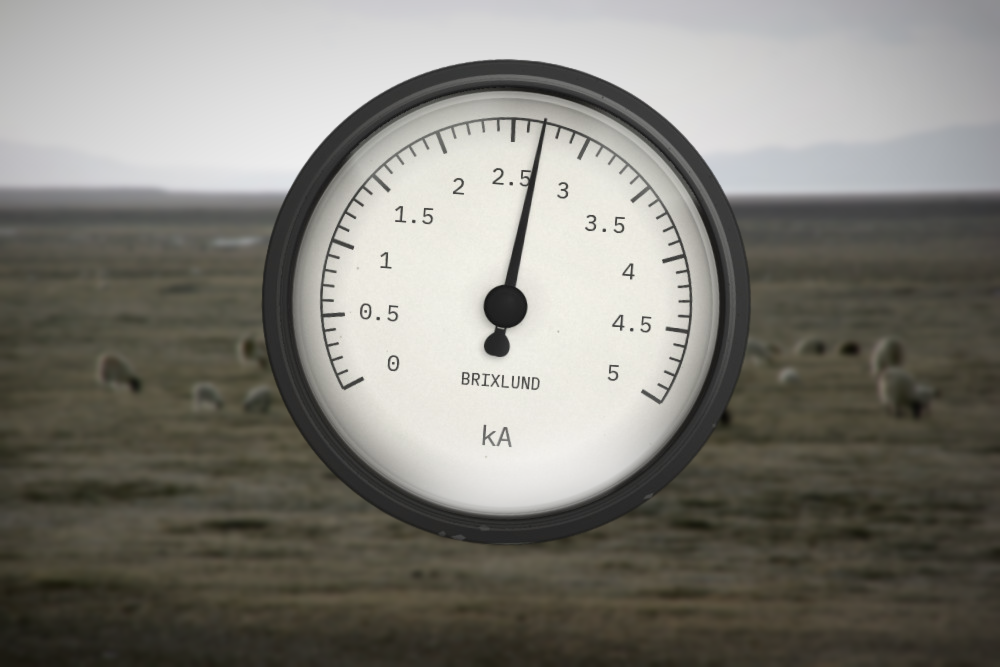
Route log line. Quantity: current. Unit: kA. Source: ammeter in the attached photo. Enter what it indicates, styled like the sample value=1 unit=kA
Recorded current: value=2.7 unit=kA
